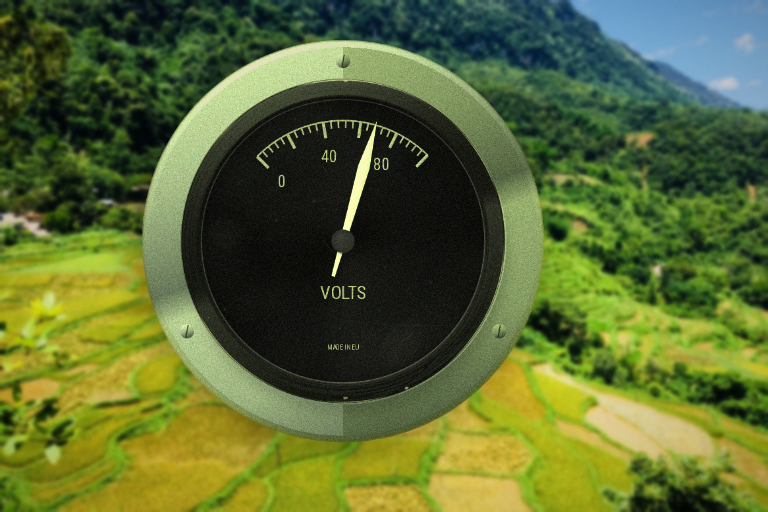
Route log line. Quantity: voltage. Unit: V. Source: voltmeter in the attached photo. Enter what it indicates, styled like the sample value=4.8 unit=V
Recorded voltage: value=68 unit=V
